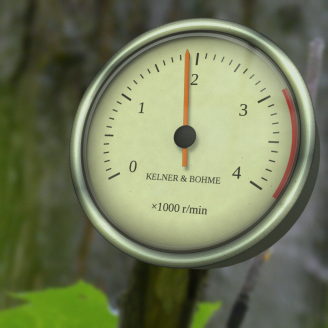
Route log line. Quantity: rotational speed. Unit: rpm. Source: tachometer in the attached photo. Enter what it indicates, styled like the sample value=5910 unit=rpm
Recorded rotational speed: value=1900 unit=rpm
